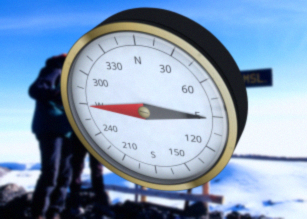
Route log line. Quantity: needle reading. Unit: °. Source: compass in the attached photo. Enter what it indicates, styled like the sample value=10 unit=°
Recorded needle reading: value=270 unit=°
